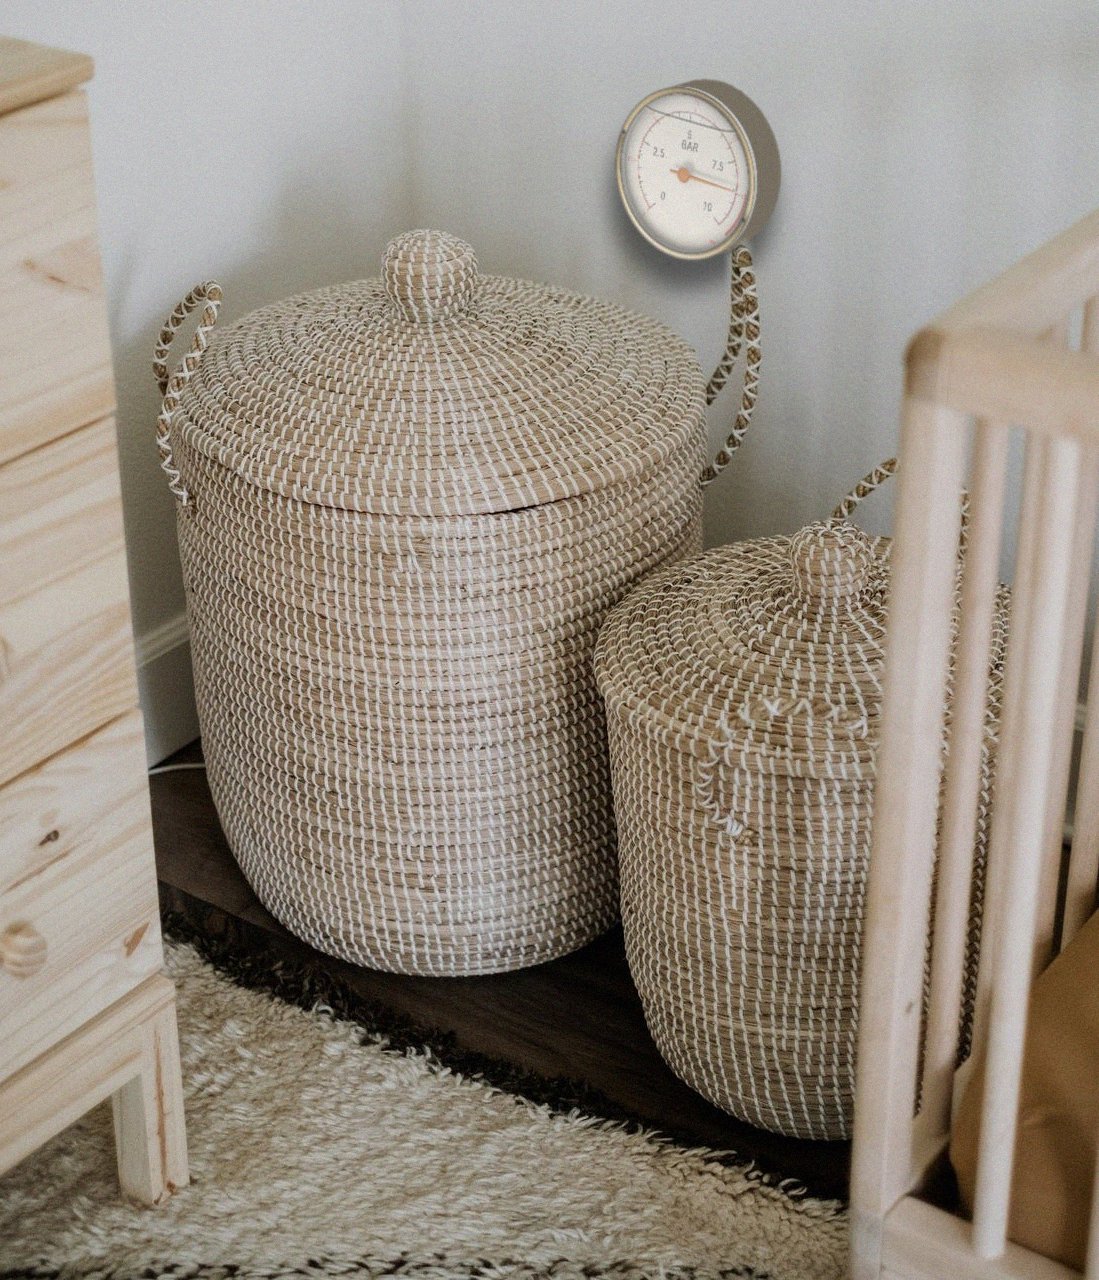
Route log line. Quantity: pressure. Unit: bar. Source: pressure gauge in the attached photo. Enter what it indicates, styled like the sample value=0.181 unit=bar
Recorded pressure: value=8.5 unit=bar
